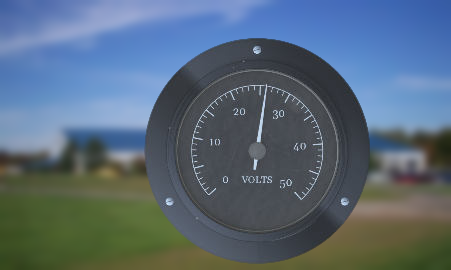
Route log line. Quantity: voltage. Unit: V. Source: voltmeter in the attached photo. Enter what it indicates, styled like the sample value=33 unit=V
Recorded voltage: value=26 unit=V
